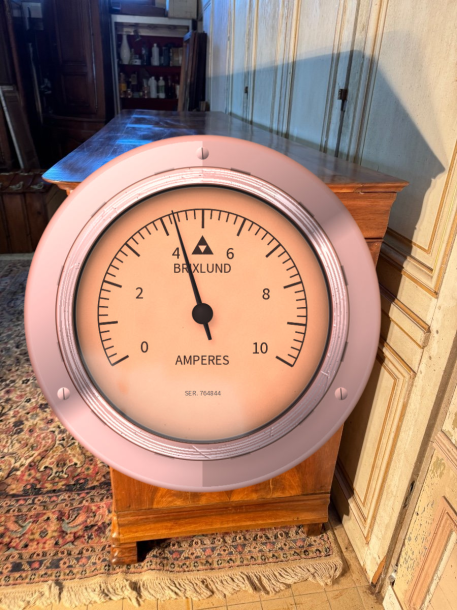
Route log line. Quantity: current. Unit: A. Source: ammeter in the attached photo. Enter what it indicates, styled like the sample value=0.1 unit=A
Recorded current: value=4.3 unit=A
